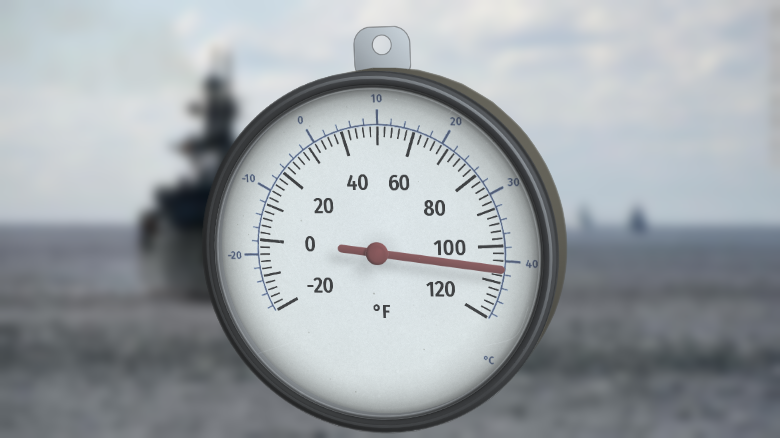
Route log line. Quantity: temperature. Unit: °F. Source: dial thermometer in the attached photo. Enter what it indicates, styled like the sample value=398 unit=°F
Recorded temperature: value=106 unit=°F
